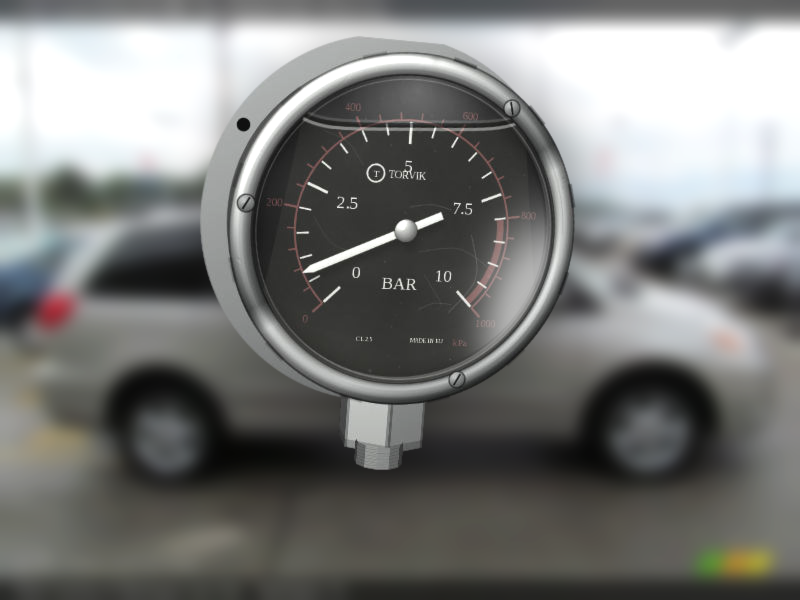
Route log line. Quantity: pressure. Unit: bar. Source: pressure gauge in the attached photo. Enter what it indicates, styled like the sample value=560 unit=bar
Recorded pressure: value=0.75 unit=bar
